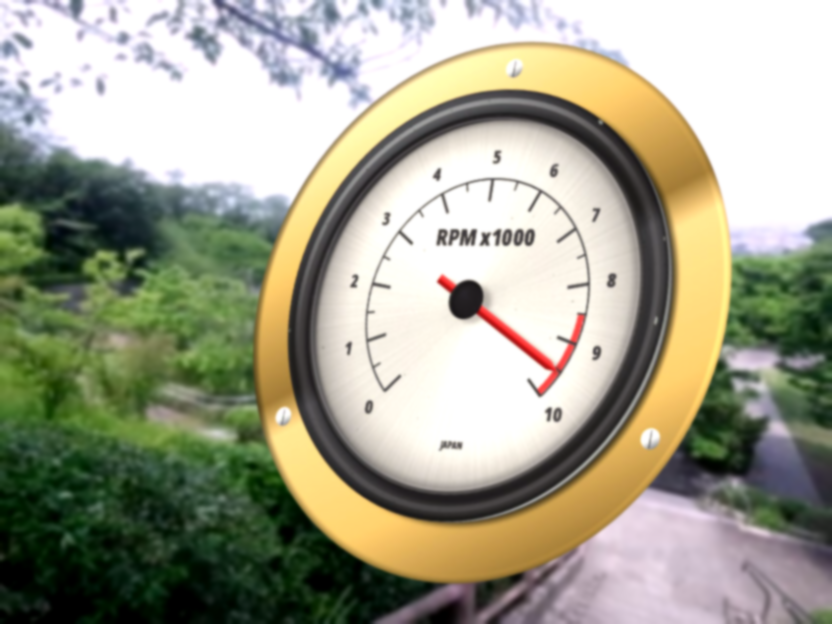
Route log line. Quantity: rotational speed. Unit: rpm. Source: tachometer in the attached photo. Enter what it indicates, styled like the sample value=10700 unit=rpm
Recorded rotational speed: value=9500 unit=rpm
